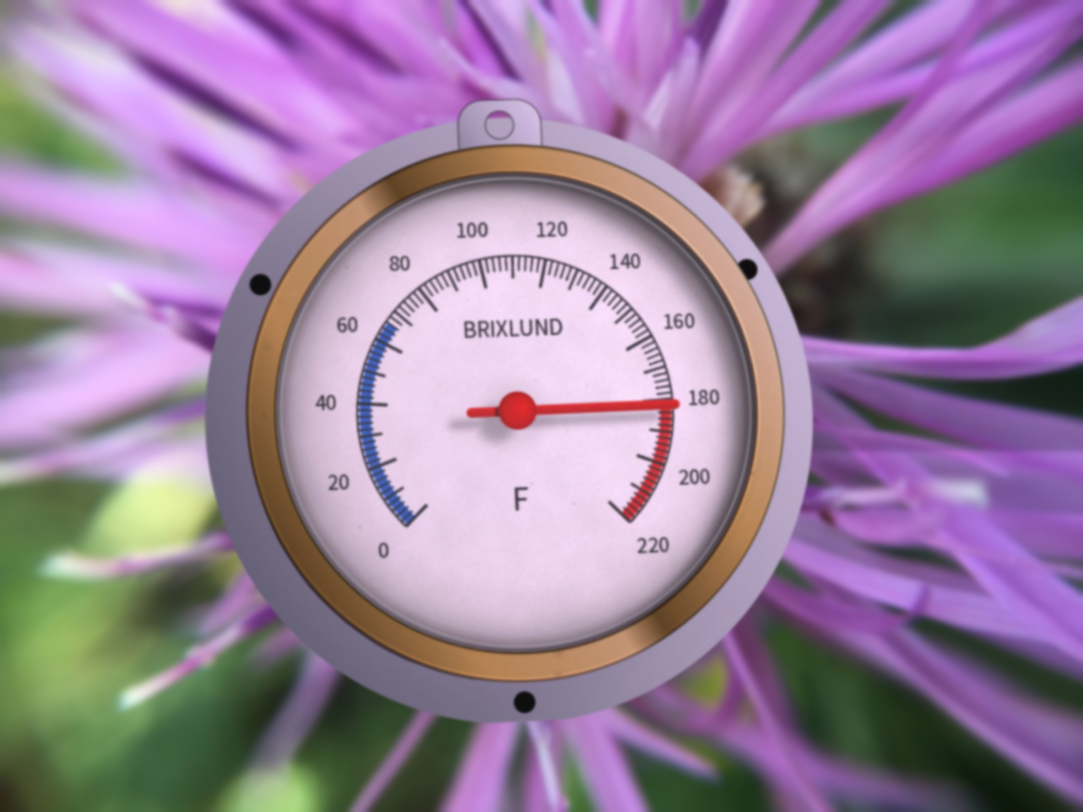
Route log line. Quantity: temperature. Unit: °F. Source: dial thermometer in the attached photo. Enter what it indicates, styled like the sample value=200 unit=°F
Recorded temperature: value=182 unit=°F
